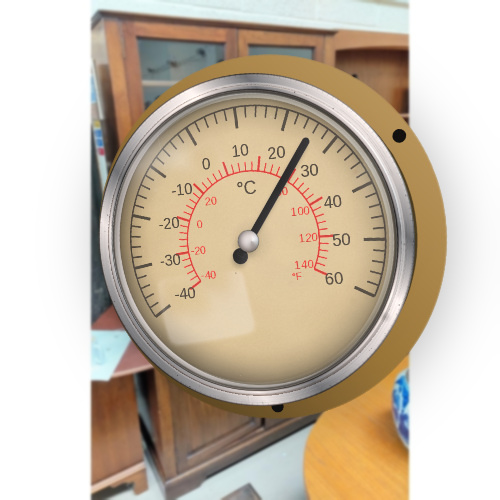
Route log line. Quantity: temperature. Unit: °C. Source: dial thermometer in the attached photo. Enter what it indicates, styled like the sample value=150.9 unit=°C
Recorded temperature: value=26 unit=°C
